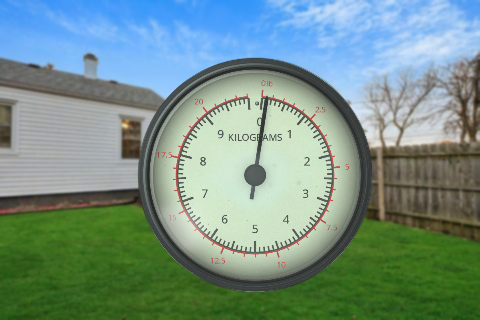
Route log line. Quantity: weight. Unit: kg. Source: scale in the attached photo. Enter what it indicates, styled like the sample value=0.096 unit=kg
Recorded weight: value=0.1 unit=kg
